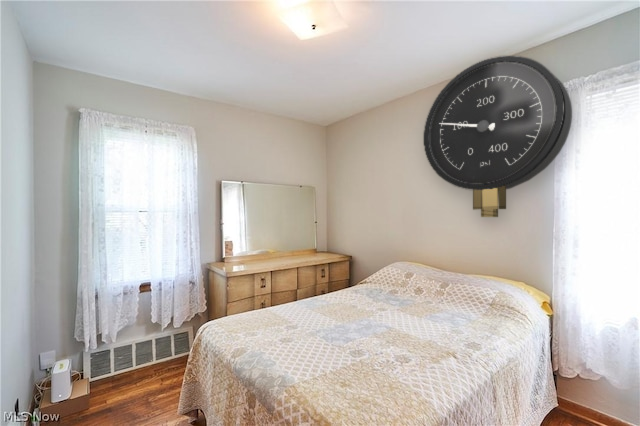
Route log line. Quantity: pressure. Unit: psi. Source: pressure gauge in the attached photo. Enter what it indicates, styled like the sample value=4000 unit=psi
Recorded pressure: value=100 unit=psi
